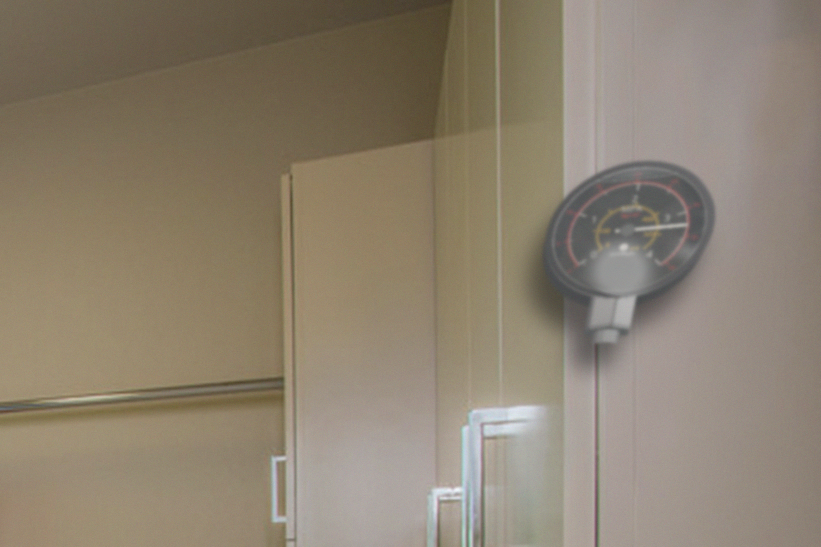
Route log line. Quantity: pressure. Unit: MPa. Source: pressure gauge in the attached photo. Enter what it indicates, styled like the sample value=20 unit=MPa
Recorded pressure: value=3.25 unit=MPa
